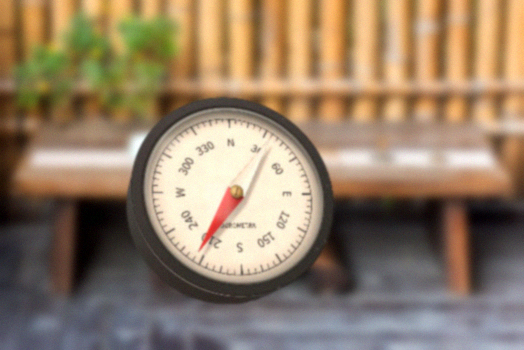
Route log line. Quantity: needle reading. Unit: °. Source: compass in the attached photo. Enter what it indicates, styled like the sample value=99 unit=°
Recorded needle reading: value=215 unit=°
